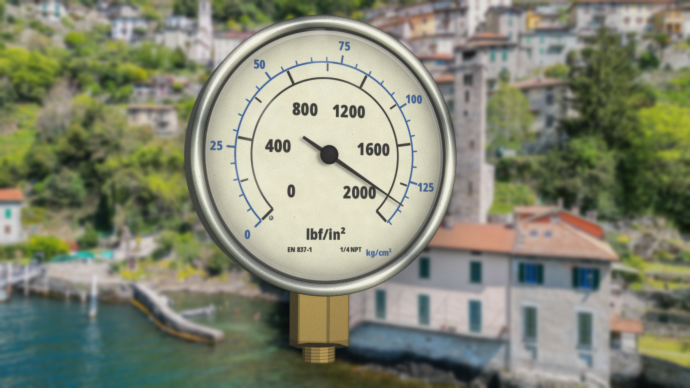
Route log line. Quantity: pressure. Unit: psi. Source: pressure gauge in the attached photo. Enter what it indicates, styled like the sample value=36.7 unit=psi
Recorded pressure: value=1900 unit=psi
